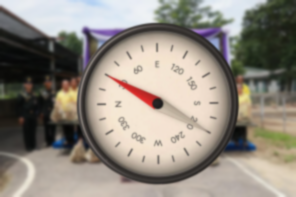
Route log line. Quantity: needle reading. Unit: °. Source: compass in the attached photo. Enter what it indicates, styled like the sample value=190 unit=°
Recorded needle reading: value=30 unit=°
